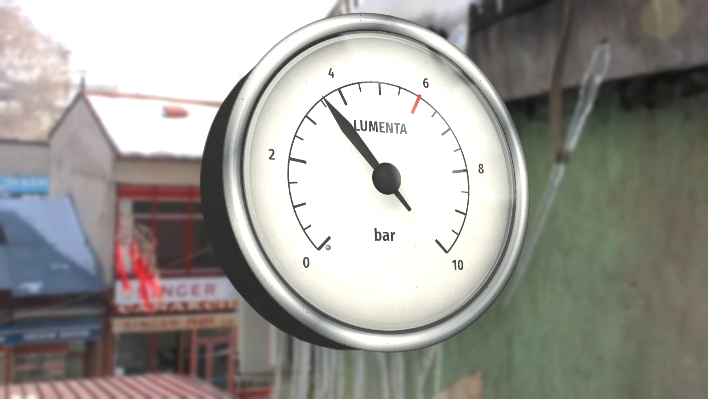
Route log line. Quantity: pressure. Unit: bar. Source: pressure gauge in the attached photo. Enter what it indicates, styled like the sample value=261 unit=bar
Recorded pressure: value=3.5 unit=bar
